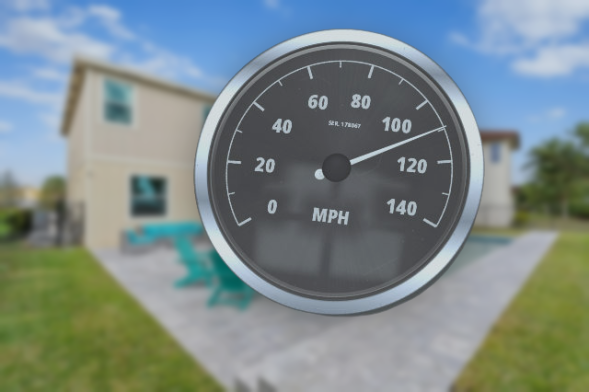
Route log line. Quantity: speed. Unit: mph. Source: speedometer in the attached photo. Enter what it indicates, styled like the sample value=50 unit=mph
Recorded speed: value=110 unit=mph
